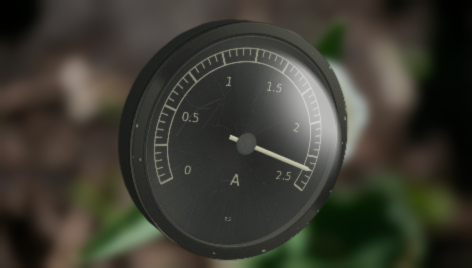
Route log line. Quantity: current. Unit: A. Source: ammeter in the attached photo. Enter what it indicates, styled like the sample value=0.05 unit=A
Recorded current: value=2.35 unit=A
